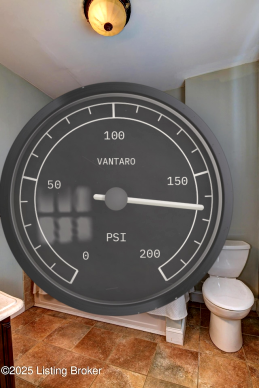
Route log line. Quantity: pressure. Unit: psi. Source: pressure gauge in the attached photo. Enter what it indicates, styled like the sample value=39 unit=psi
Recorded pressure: value=165 unit=psi
